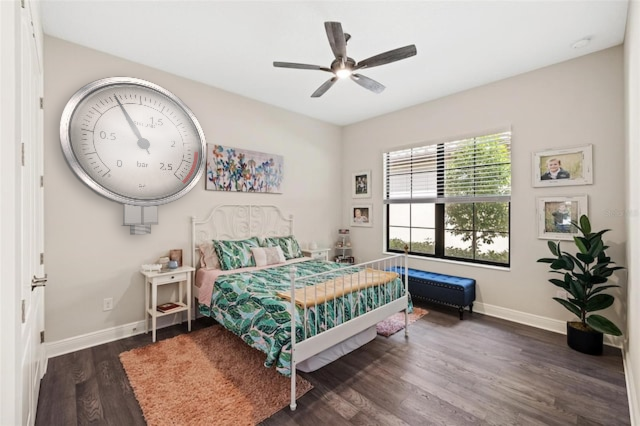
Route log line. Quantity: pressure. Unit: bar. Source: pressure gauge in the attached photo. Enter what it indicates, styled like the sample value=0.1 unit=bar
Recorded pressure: value=1 unit=bar
